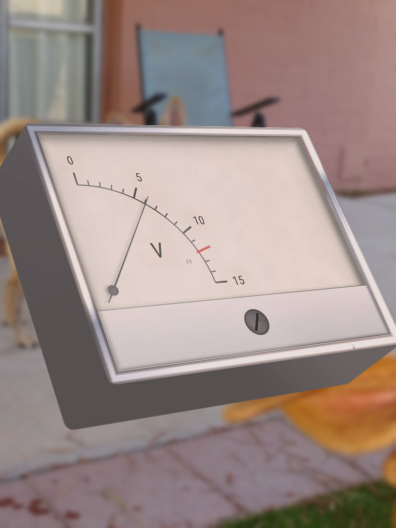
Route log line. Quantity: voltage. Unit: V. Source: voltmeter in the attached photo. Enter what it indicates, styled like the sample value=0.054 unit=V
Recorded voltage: value=6 unit=V
